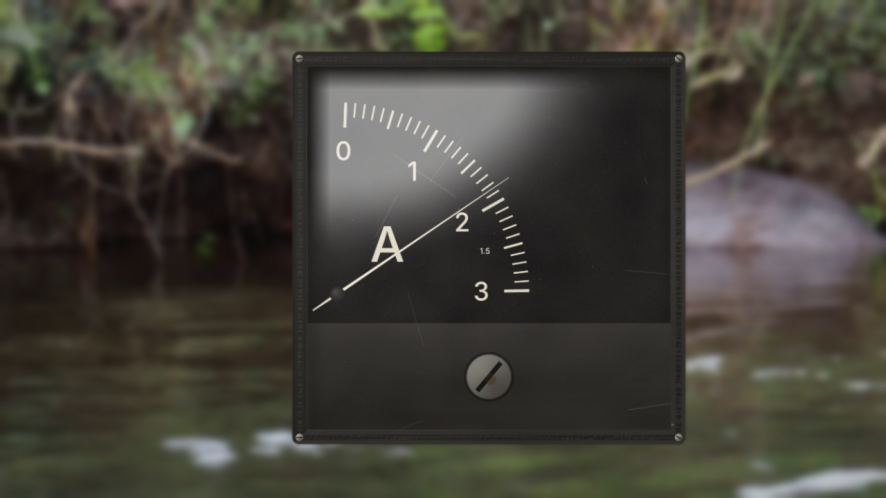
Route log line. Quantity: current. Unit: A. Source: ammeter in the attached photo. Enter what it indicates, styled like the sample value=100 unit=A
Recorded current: value=1.85 unit=A
